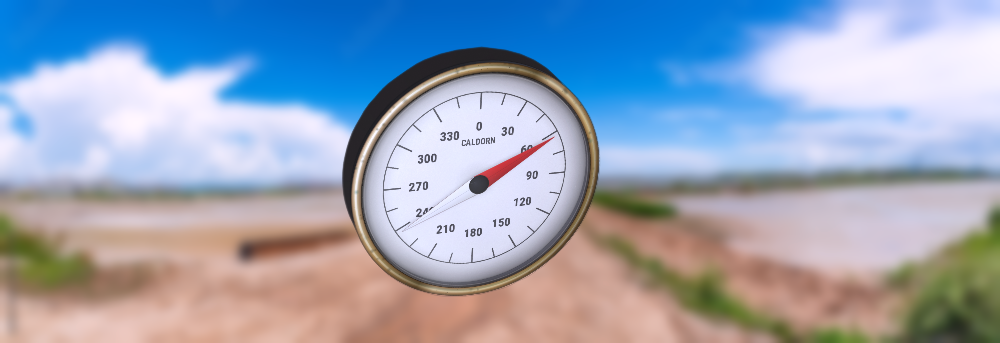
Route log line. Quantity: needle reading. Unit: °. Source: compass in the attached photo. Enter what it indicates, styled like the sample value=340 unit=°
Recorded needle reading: value=60 unit=°
